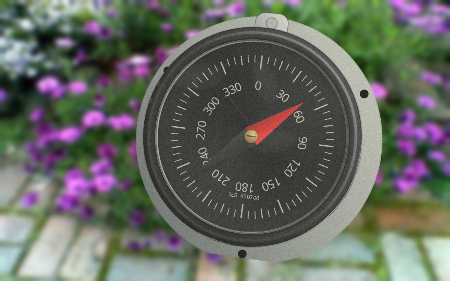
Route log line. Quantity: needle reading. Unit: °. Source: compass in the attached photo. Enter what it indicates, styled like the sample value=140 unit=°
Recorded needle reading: value=50 unit=°
